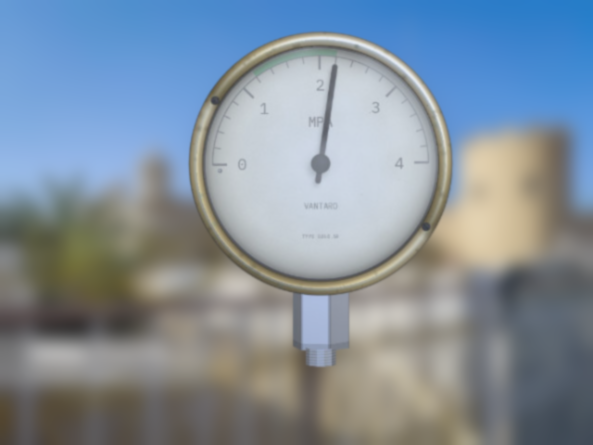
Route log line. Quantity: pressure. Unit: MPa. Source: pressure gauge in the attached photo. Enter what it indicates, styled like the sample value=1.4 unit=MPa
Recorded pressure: value=2.2 unit=MPa
